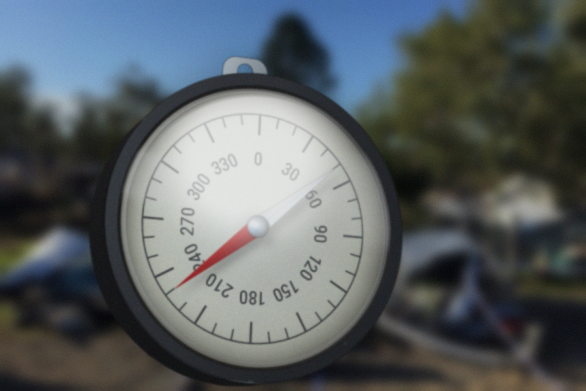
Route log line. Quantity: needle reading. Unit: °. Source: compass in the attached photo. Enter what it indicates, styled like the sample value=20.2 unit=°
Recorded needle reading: value=230 unit=°
